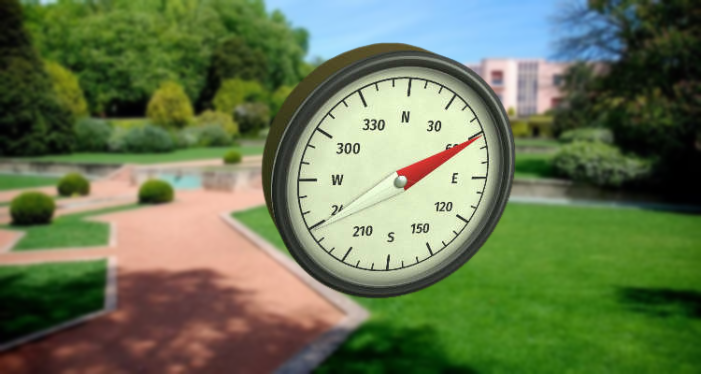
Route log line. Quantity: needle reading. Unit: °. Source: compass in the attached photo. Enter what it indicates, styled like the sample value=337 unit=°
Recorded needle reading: value=60 unit=°
